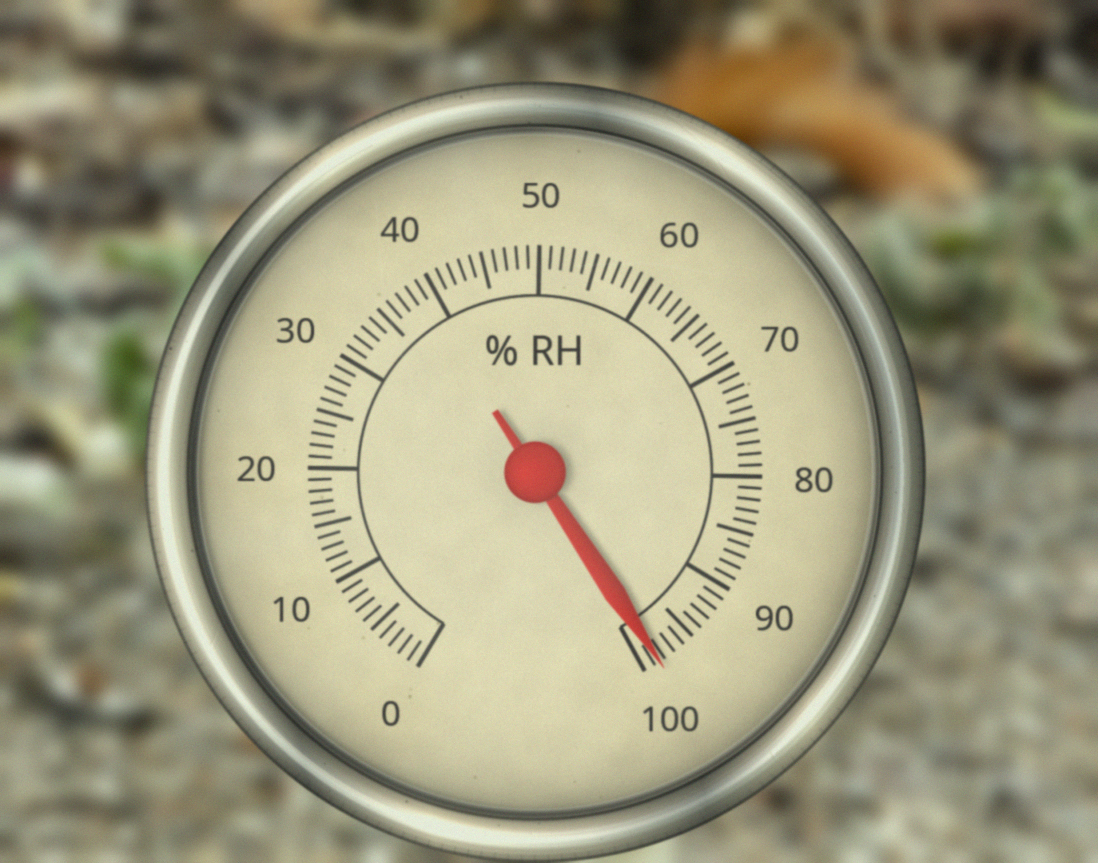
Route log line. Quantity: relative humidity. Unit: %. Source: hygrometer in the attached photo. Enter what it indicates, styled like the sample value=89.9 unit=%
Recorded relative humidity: value=98.5 unit=%
